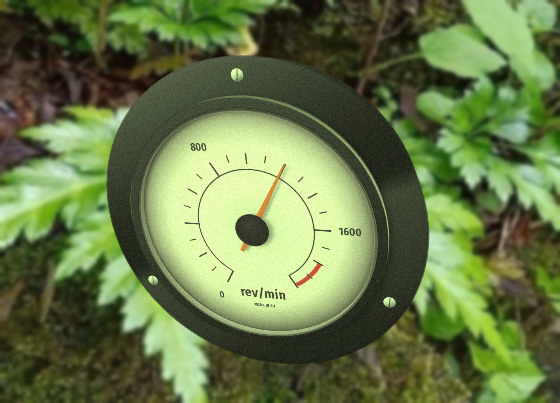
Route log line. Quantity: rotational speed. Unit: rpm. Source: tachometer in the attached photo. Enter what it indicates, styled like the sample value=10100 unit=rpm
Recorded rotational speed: value=1200 unit=rpm
